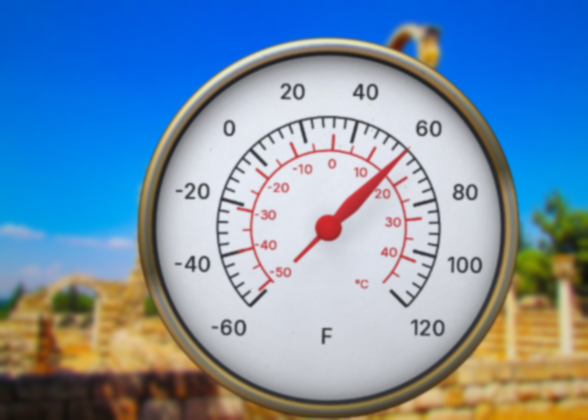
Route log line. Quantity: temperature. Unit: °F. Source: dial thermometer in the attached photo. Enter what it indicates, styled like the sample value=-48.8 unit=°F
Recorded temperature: value=60 unit=°F
